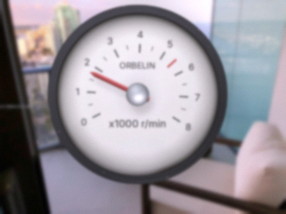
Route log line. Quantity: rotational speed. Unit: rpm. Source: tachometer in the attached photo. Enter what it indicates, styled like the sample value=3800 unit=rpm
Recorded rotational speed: value=1750 unit=rpm
